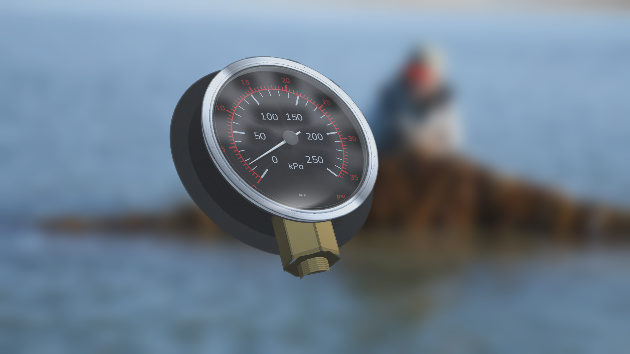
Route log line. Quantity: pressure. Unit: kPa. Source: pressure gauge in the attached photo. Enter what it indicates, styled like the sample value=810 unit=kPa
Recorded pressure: value=15 unit=kPa
